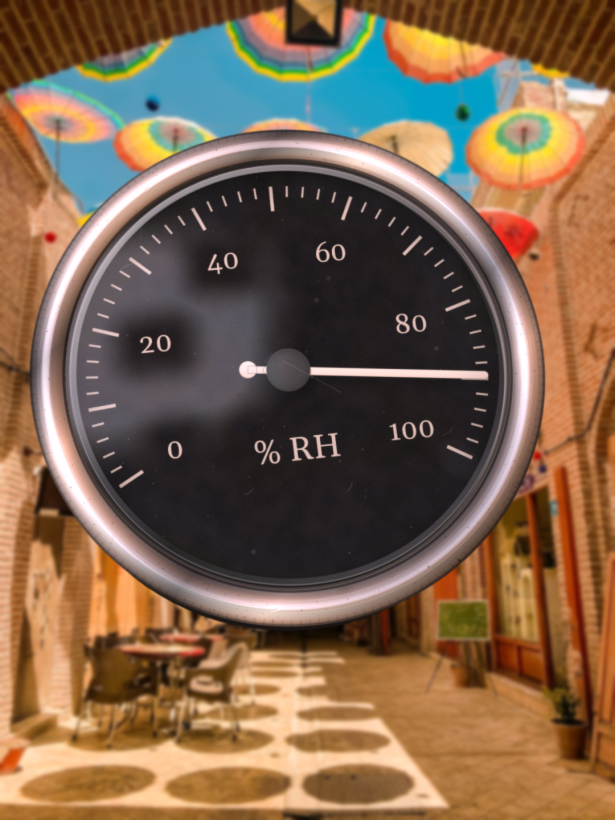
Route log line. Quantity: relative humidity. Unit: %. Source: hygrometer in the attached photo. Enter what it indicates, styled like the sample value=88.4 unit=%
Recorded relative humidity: value=90 unit=%
